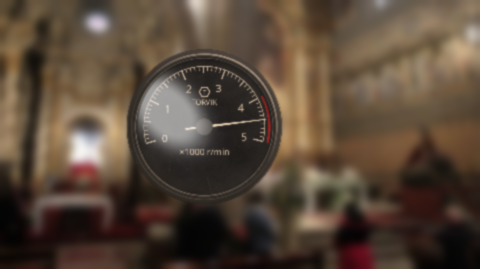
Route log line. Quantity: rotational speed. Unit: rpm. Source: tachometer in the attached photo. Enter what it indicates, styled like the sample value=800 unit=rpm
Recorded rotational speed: value=4500 unit=rpm
